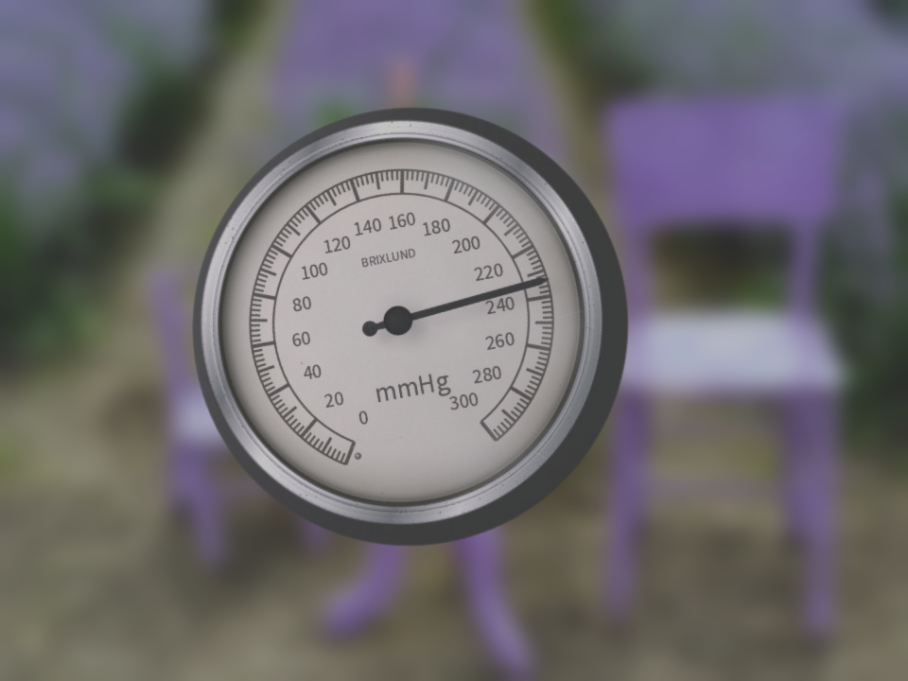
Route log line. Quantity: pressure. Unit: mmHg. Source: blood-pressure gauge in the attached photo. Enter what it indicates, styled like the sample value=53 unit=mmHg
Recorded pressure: value=234 unit=mmHg
